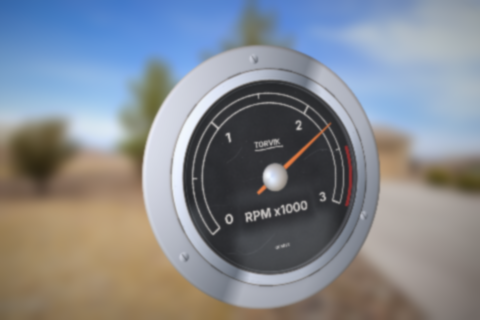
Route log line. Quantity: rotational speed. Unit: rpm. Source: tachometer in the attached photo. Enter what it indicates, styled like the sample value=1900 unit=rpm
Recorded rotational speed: value=2250 unit=rpm
